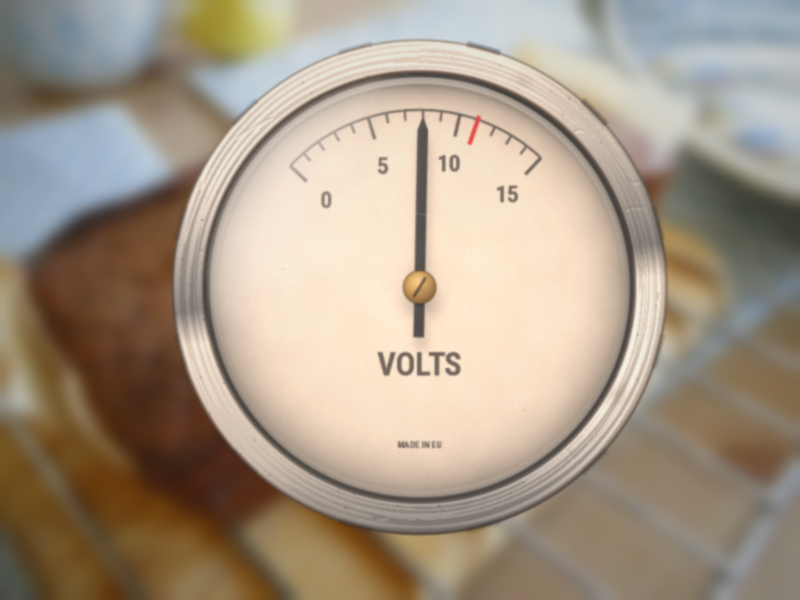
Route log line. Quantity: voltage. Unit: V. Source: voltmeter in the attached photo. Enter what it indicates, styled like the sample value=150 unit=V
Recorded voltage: value=8 unit=V
